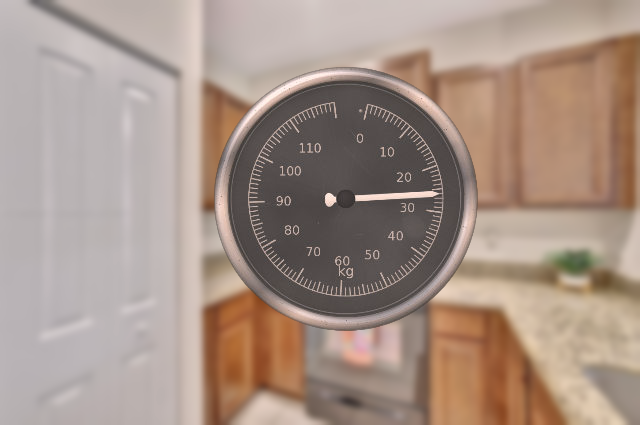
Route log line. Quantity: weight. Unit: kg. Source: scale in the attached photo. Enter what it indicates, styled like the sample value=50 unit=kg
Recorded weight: value=26 unit=kg
